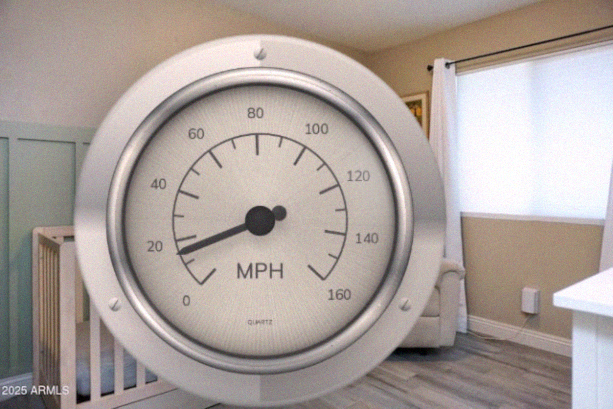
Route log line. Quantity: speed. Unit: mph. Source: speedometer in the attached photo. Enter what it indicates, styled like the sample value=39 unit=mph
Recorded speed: value=15 unit=mph
